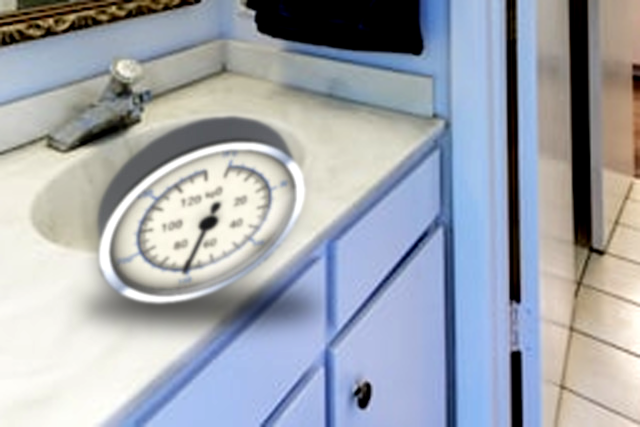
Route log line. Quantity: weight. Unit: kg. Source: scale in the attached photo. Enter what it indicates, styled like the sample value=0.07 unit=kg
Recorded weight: value=70 unit=kg
